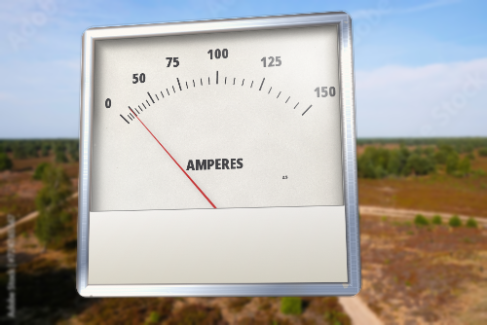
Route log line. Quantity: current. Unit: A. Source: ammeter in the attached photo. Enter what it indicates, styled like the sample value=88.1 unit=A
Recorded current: value=25 unit=A
